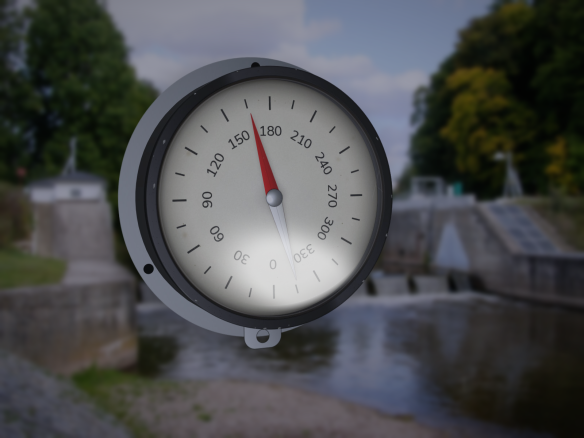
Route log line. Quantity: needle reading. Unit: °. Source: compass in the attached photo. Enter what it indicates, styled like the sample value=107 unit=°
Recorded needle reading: value=165 unit=°
